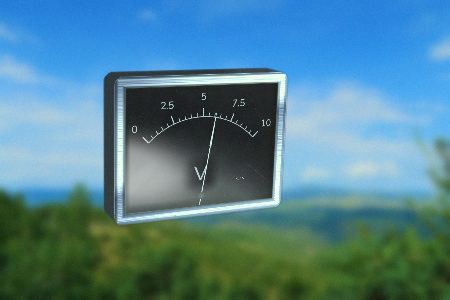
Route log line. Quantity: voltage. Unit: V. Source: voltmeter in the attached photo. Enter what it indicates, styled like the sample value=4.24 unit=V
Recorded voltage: value=6 unit=V
